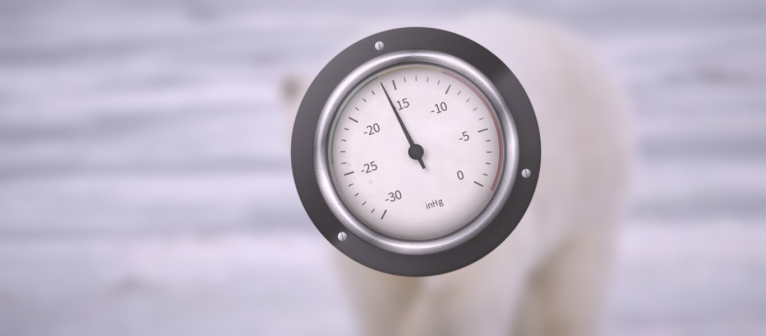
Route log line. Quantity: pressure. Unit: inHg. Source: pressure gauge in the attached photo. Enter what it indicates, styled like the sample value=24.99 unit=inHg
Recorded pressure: value=-16 unit=inHg
